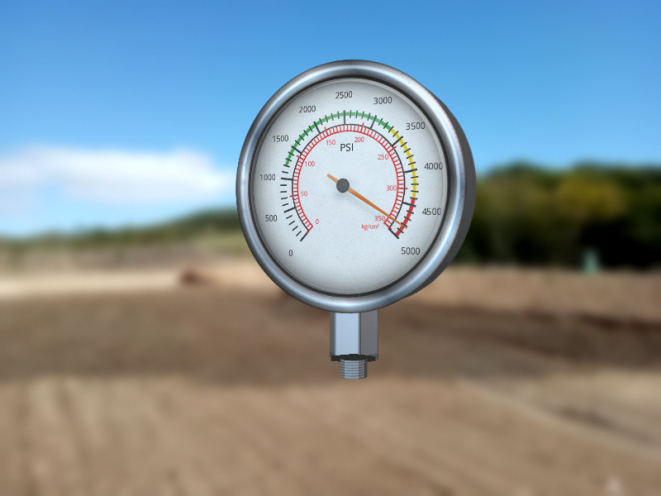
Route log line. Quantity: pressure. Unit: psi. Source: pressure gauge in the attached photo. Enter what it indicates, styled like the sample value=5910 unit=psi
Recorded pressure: value=4800 unit=psi
